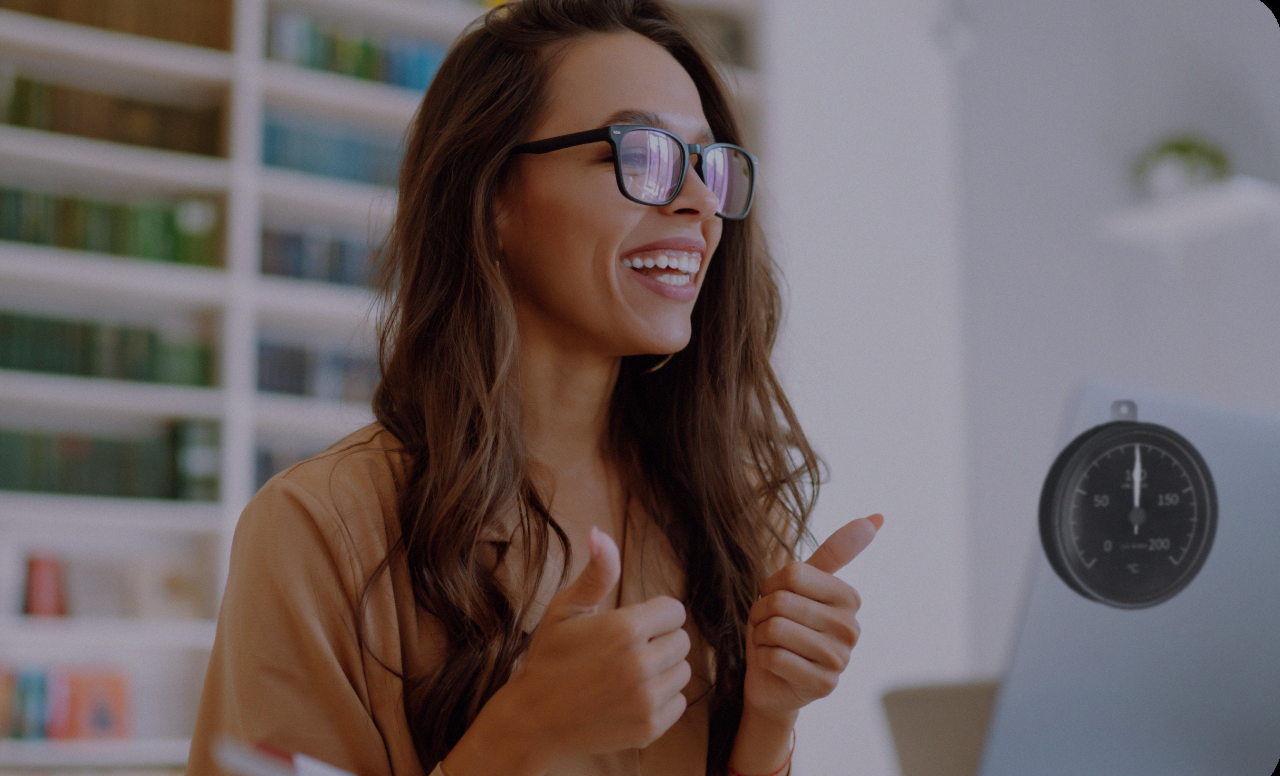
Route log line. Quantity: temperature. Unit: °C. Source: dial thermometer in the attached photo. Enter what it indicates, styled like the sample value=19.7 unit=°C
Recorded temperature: value=100 unit=°C
